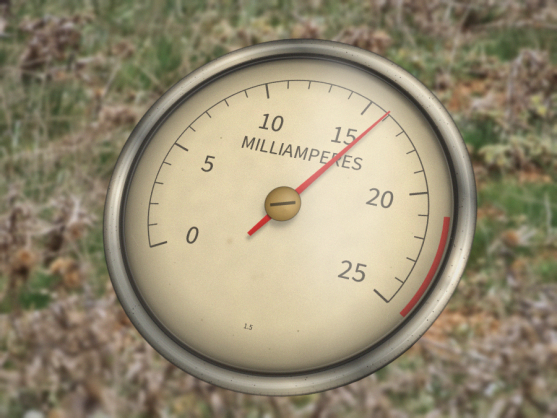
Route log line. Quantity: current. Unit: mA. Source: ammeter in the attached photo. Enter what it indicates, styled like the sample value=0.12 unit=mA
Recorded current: value=16 unit=mA
